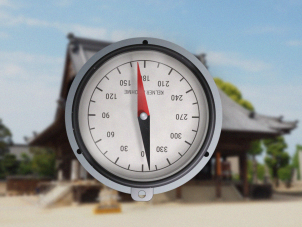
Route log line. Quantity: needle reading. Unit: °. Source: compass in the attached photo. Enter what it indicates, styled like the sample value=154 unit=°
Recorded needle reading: value=172.5 unit=°
